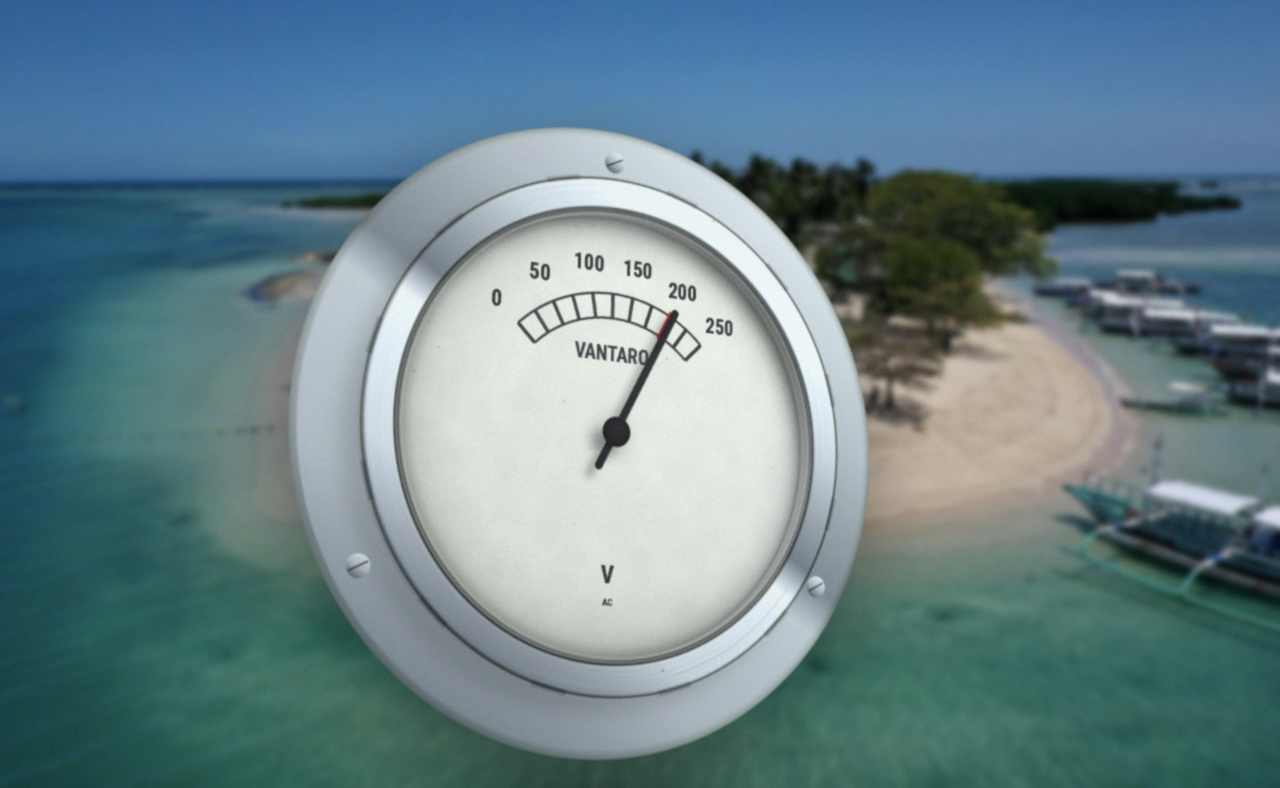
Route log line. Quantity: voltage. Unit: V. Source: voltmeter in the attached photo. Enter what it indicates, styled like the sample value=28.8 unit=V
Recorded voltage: value=200 unit=V
